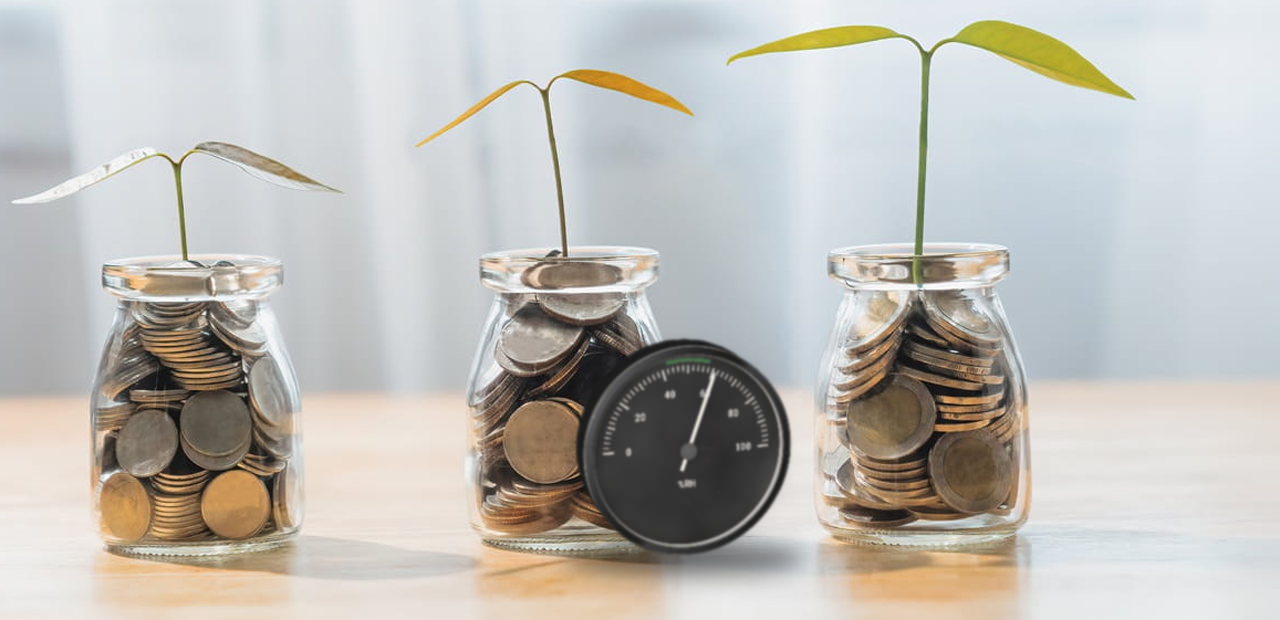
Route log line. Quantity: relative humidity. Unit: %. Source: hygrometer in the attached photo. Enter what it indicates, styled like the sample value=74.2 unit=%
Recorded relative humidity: value=60 unit=%
